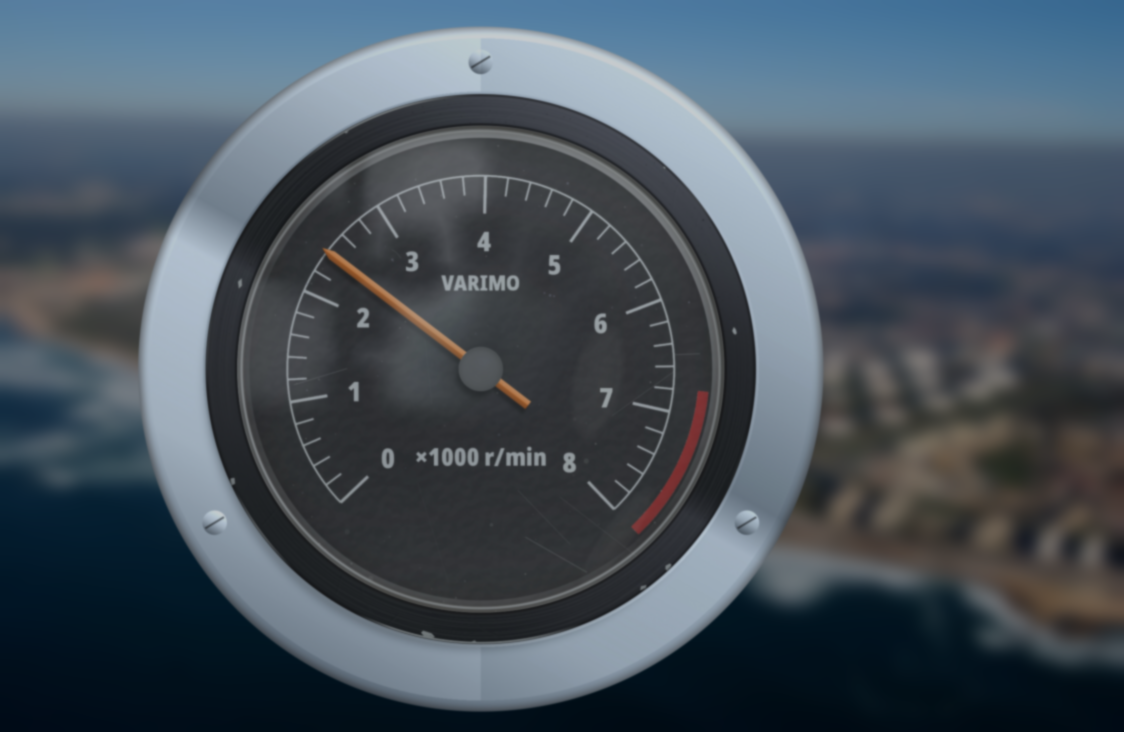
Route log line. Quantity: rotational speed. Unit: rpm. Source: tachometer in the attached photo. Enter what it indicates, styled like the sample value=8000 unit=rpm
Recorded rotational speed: value=2400 unit=rpm
